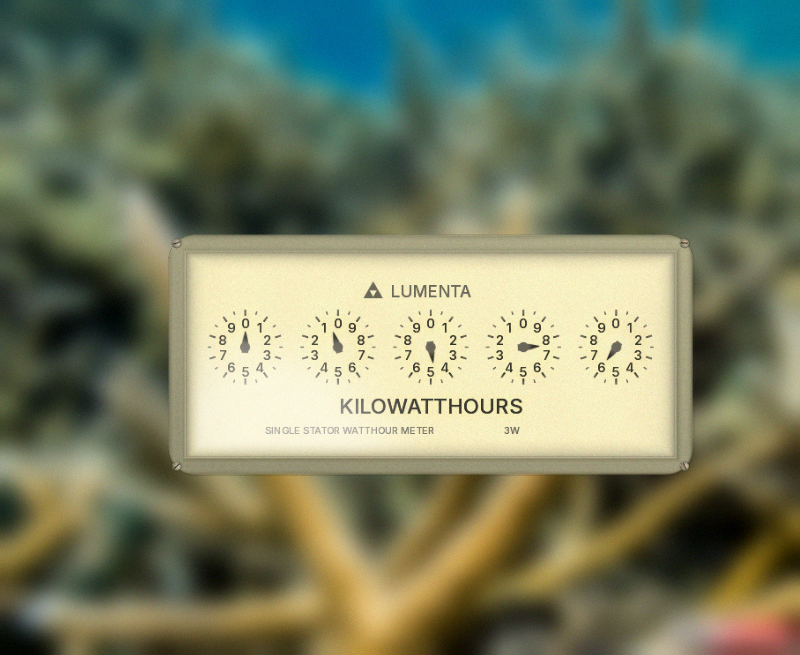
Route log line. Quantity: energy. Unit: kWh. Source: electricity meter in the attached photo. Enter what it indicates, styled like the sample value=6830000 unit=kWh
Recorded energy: value=476 unit=kWh
